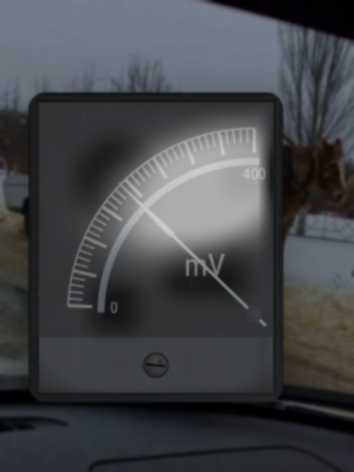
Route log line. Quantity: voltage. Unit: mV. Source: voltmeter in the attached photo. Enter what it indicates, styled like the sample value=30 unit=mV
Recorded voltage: value=190 unit=mV
